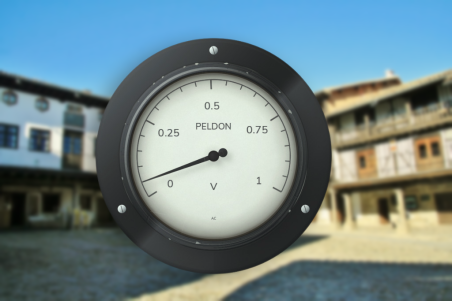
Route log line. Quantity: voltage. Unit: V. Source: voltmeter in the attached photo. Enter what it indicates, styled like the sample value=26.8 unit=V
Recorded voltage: value=0.05 unit=V
